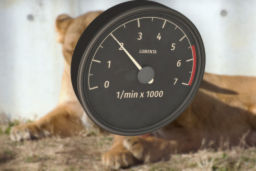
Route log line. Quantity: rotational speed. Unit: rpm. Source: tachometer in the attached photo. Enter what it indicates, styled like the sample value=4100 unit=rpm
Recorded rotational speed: value=2000 unit=rpm
